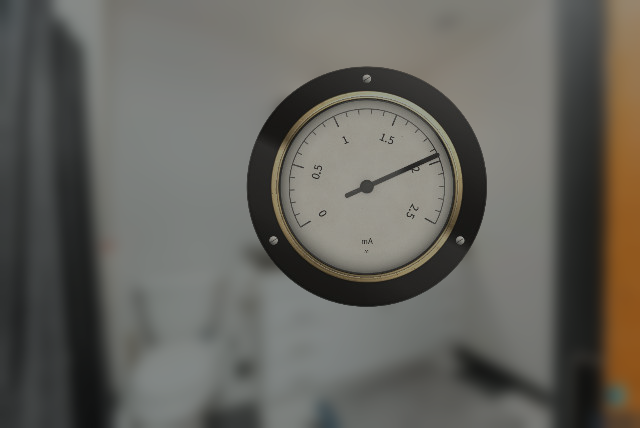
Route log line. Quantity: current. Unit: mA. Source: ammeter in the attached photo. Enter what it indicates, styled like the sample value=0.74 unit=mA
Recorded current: value=1.95 unit=mA
